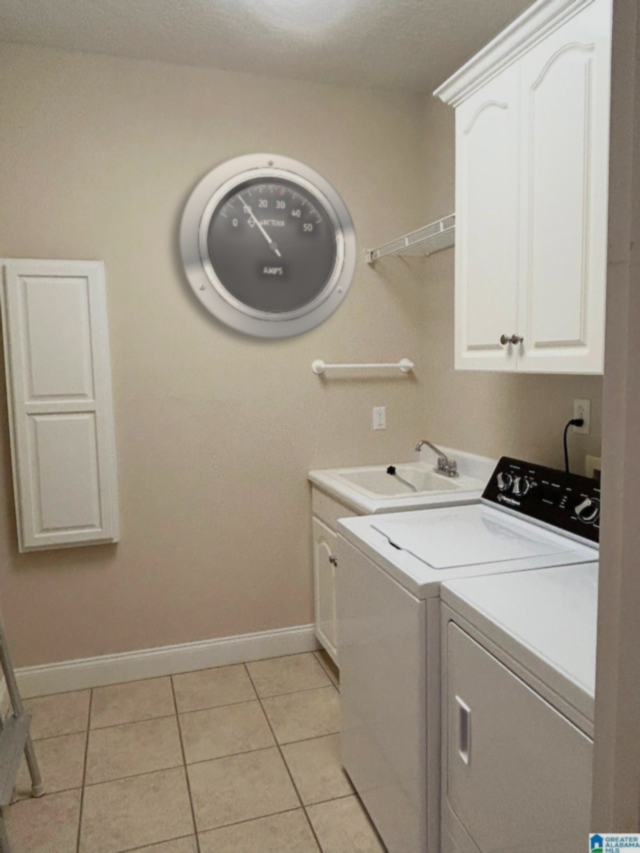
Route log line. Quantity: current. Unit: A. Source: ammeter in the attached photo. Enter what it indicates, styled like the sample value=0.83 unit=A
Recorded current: value=10 unit=A
